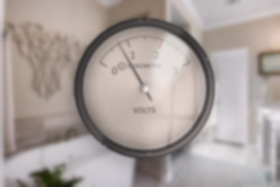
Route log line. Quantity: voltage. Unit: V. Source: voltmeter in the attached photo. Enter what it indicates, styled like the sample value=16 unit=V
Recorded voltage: value=0.75 unit=V
